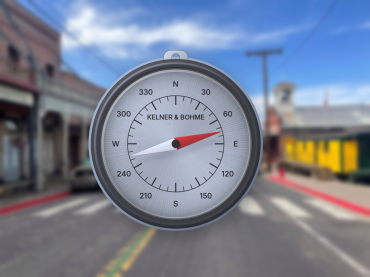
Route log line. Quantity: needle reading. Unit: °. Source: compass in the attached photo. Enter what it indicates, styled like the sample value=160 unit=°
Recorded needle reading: value=75 unit=°
